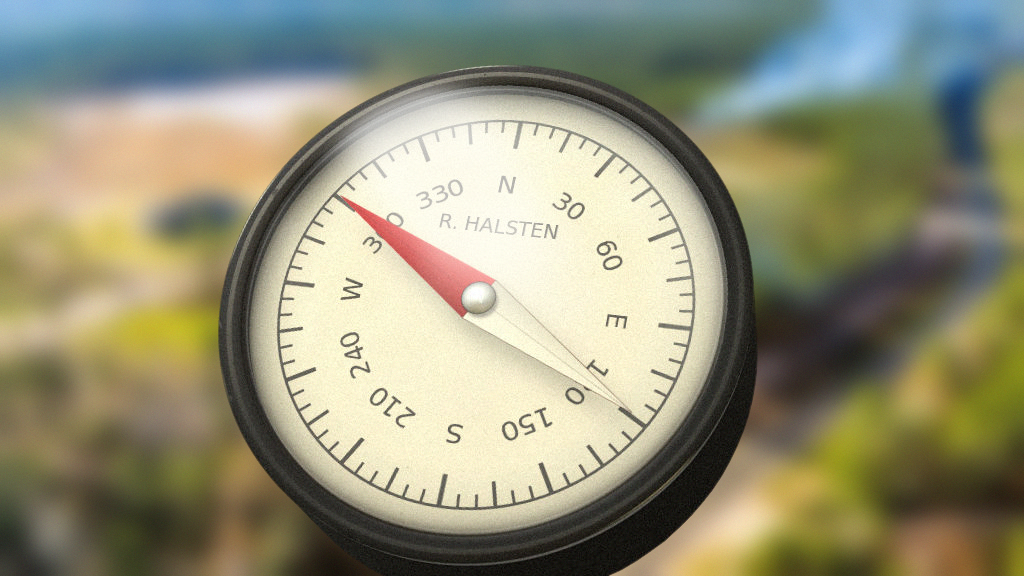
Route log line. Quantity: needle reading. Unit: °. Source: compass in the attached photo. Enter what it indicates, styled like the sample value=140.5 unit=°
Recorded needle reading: value=300 unit=°
